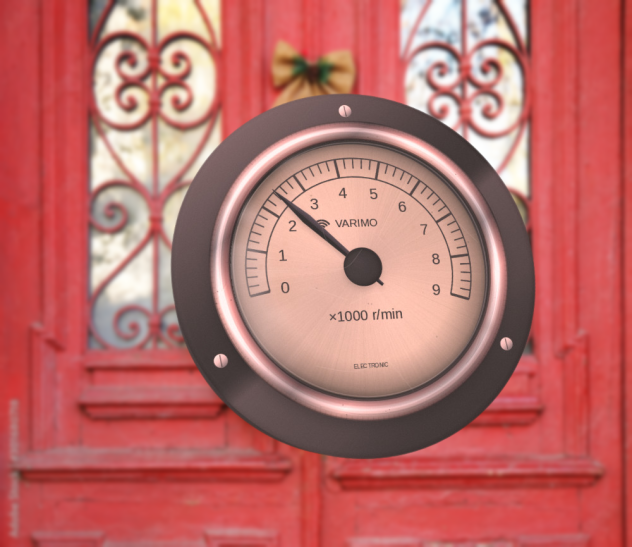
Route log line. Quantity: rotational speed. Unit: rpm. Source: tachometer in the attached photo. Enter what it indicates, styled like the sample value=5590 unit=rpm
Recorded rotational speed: value=2400 unit=rpm
